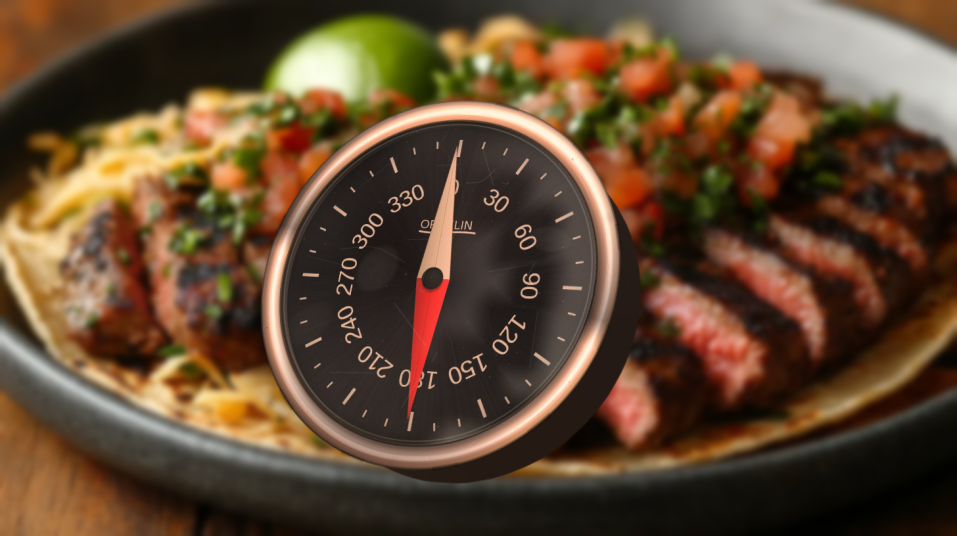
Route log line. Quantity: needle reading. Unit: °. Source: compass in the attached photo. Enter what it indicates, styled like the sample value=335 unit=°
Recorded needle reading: value=180 unit=°
